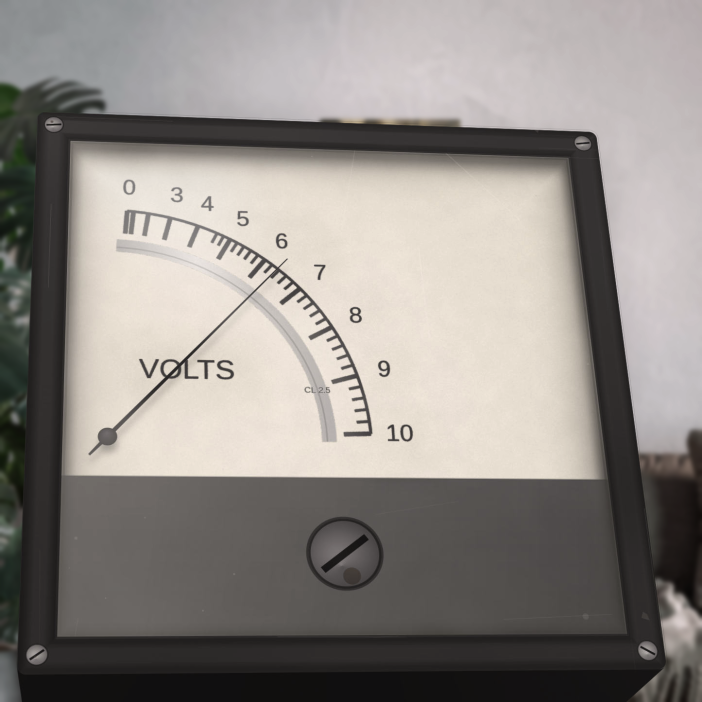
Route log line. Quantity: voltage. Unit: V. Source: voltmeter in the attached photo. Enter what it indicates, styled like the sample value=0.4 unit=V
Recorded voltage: value=6.4 unit=V
